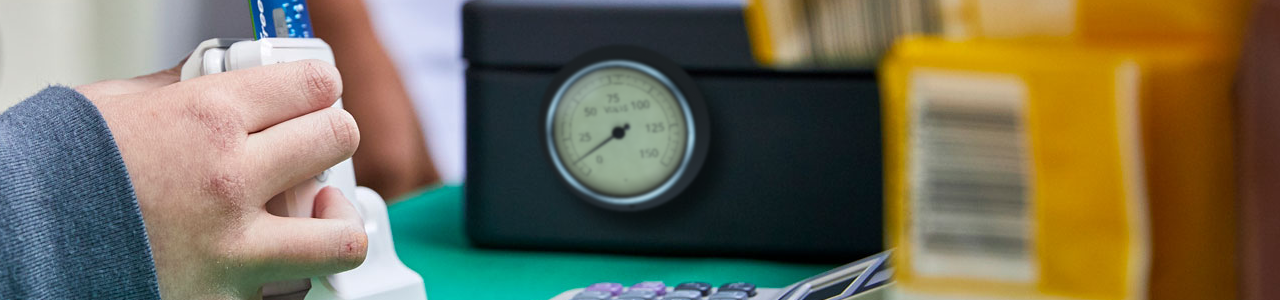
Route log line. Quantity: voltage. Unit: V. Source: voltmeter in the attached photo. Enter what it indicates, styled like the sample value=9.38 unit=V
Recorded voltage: value=10 unit=V
